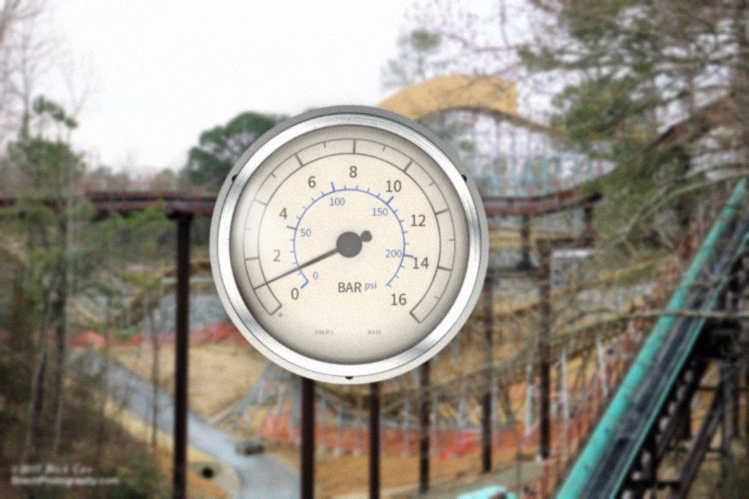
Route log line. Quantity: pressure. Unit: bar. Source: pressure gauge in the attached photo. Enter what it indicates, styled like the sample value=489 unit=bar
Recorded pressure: value=1 unit=bar
